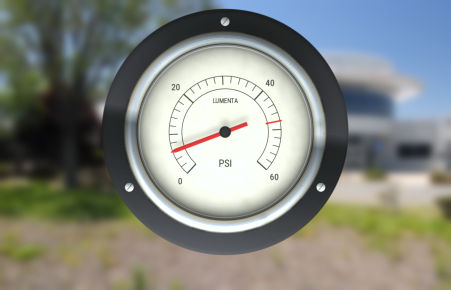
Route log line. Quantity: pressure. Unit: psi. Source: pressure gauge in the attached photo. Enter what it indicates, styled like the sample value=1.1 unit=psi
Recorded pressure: value=6 unit=psi
